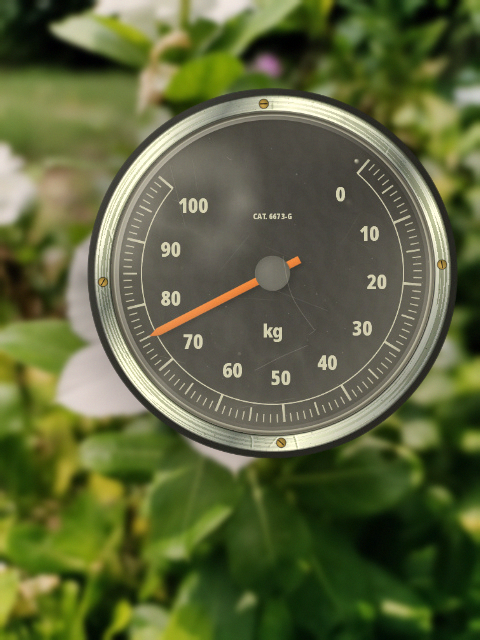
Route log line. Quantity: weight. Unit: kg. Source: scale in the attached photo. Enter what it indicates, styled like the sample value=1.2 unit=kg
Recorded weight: value=75 unit=kg
